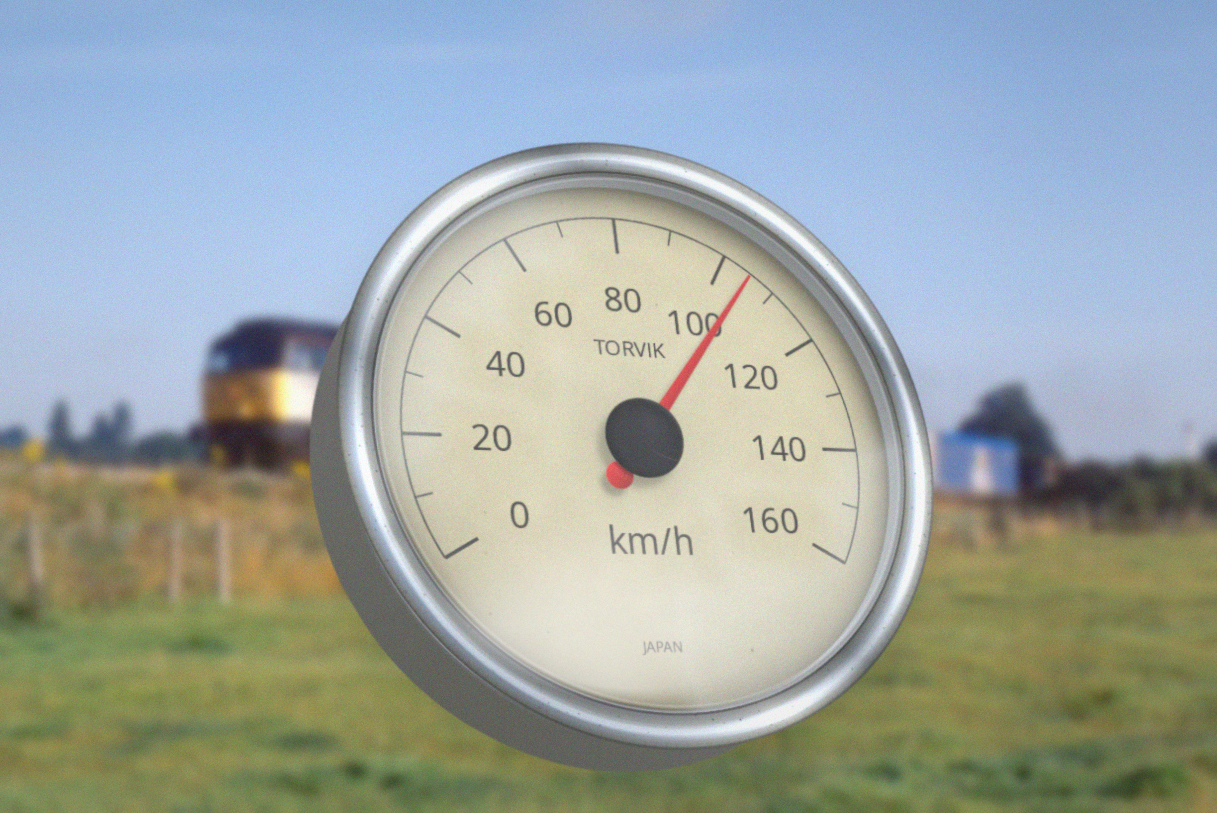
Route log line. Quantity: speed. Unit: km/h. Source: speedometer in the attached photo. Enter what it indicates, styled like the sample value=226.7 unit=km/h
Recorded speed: value=105 unit=km/h
